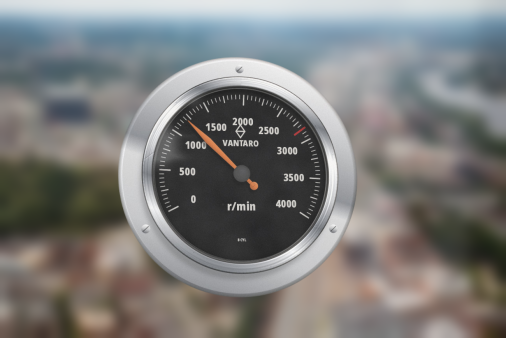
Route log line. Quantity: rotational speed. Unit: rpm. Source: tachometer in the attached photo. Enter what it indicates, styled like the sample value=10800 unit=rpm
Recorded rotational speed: value=1200 unit=rpm
